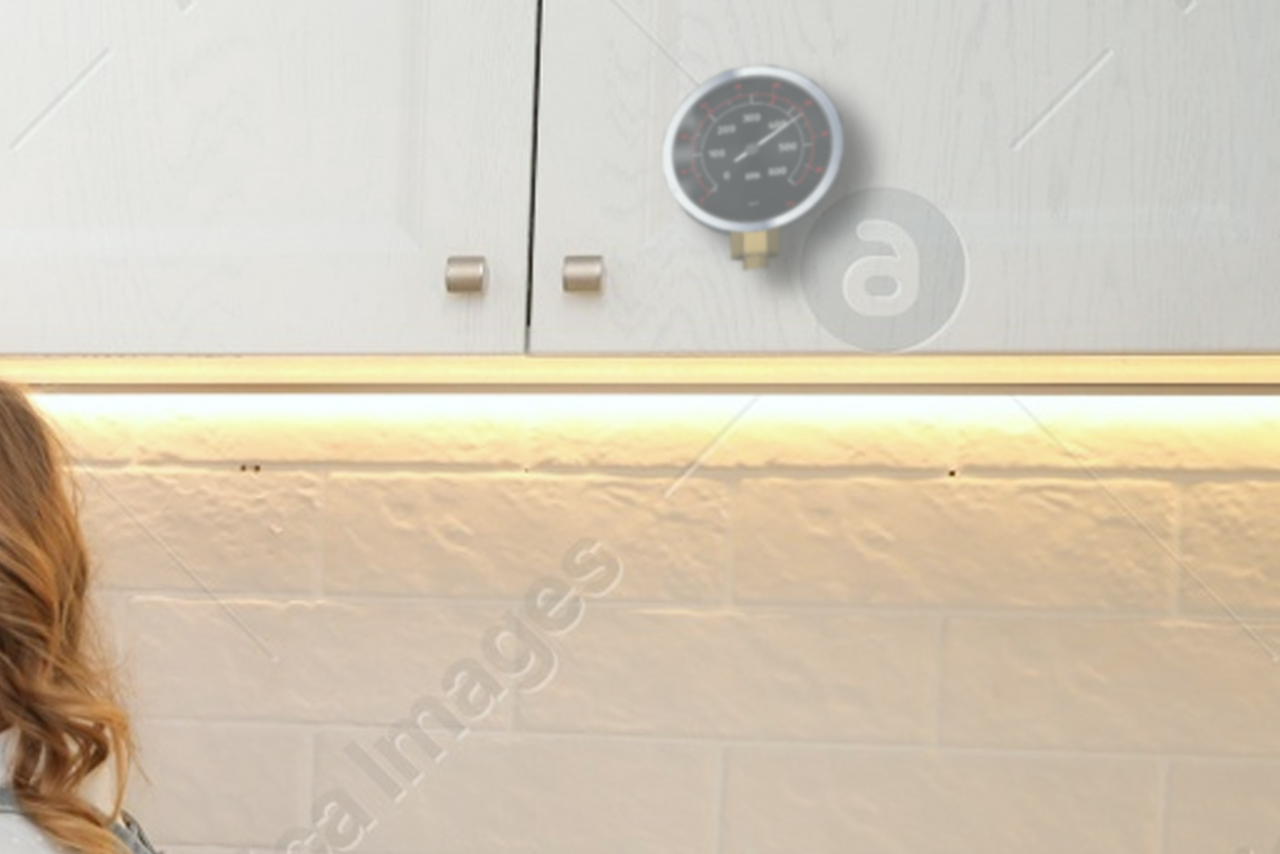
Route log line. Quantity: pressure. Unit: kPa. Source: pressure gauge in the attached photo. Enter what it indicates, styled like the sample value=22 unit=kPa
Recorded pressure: value=425 unit=kPa
